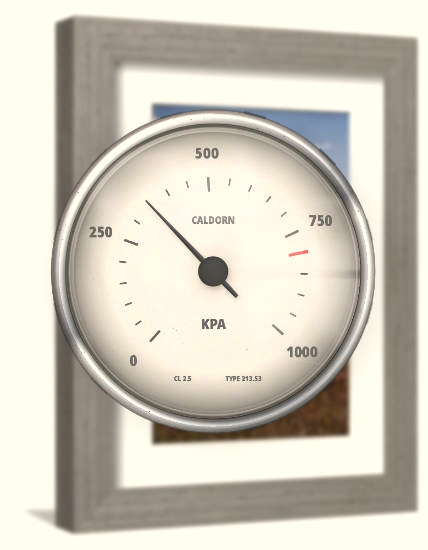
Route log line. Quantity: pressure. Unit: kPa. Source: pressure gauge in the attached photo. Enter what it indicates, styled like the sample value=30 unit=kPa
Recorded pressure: value=350 unit=kPa
